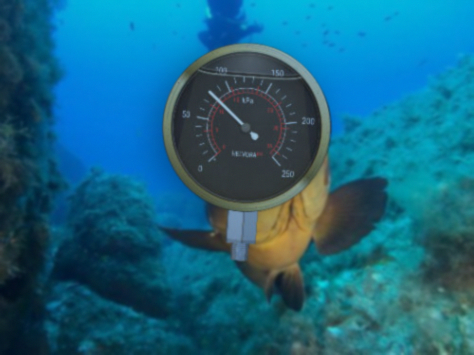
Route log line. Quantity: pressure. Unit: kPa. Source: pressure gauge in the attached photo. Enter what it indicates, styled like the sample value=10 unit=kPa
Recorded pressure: value=80 unit=kPa
